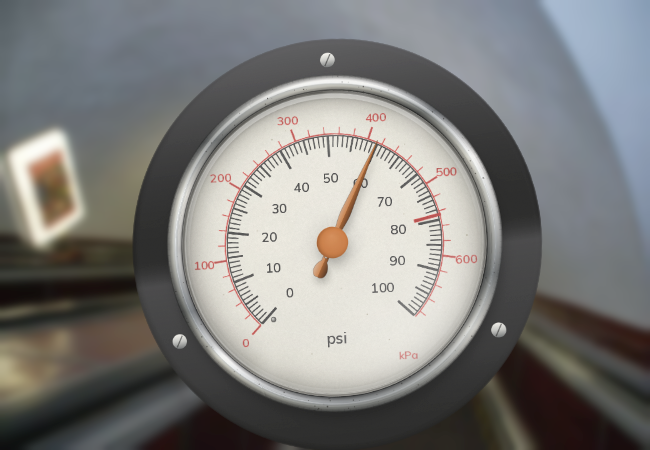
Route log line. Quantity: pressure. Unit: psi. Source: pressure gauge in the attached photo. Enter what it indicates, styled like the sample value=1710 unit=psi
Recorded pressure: value=60 unit=psi
